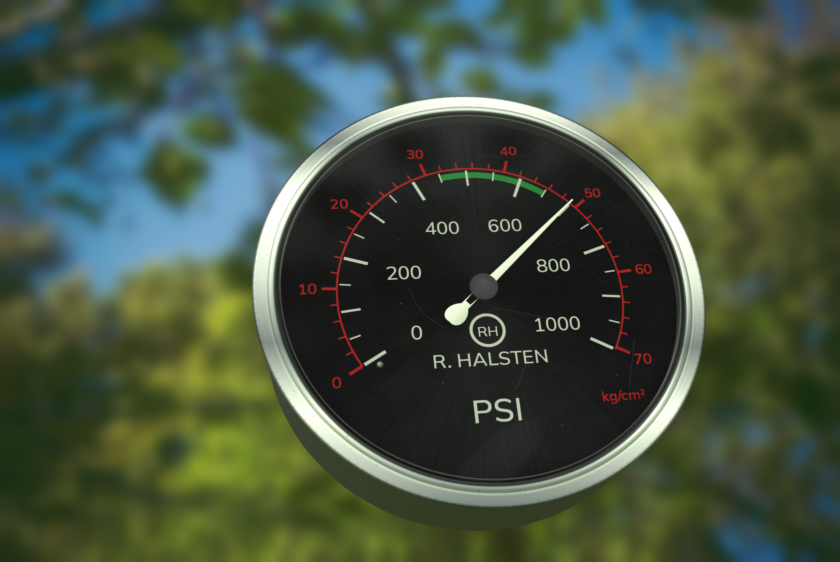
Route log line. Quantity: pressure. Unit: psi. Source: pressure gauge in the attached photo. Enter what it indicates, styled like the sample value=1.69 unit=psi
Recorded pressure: value=700 unit=psi
